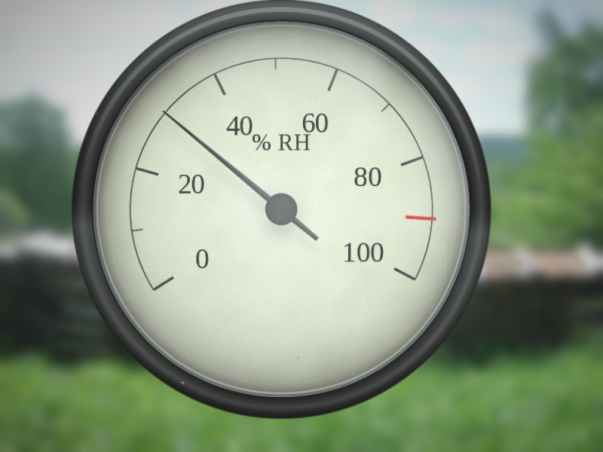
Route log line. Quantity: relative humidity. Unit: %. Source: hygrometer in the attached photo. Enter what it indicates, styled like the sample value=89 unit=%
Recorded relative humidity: value=30 unit=%
